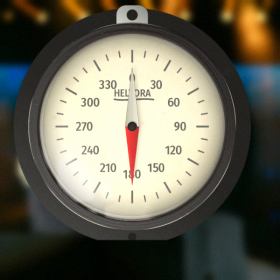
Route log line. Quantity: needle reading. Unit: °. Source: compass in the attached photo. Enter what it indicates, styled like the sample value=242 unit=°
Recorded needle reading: value=180 unit=°
